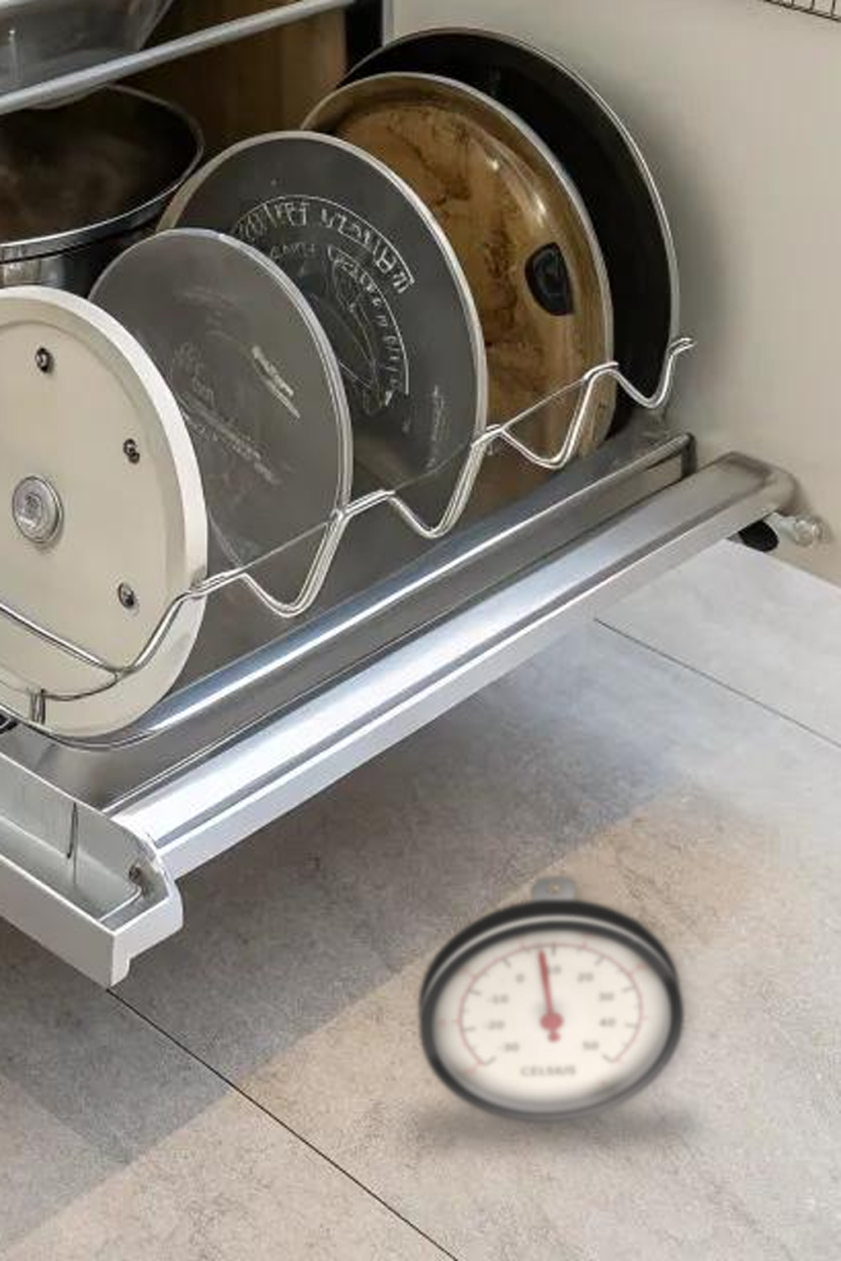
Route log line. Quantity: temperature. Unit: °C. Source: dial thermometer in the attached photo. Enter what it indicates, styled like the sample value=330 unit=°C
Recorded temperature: value=7.5 unit=°C
